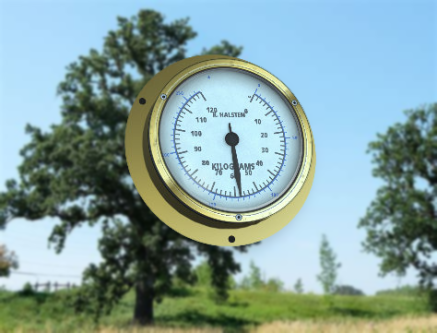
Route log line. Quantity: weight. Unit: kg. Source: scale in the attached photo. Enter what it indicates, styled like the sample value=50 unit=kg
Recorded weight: value=58 unit=kg
